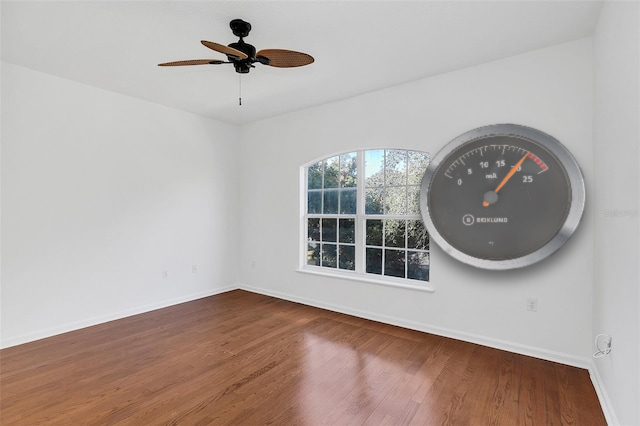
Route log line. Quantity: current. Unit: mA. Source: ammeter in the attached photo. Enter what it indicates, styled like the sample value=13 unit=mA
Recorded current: value=20 unit=mA
